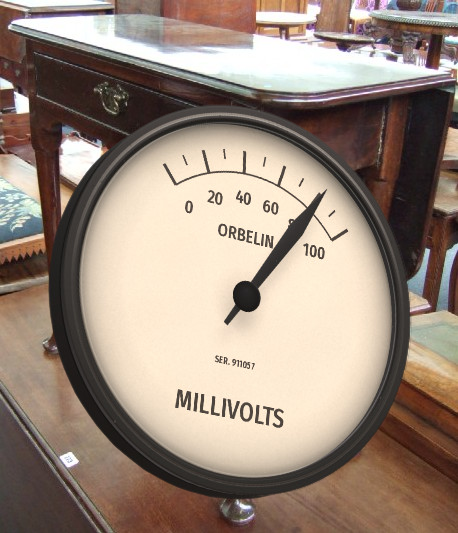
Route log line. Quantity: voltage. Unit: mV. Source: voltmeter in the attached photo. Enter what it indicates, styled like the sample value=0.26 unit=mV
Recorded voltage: value=80 unit=mV
